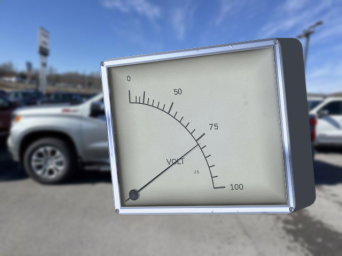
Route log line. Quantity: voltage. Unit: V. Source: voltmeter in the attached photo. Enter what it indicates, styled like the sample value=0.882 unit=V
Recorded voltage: value=77.5 unit=V
